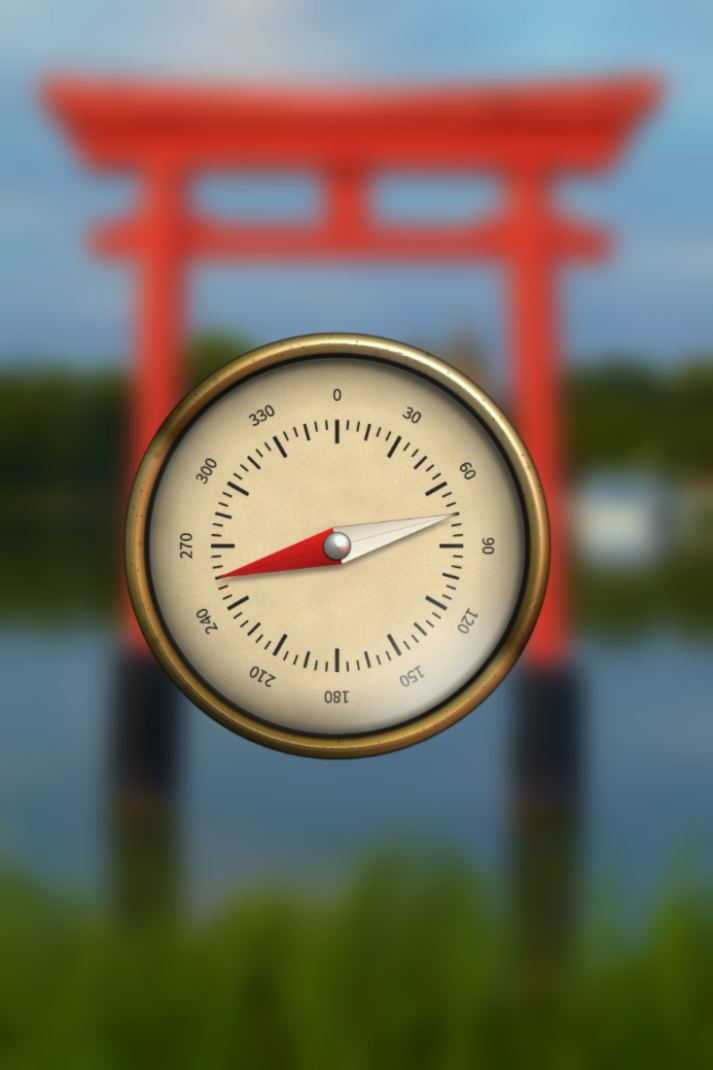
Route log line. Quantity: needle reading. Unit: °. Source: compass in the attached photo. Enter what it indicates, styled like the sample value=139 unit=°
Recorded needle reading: value=255 unit=°
